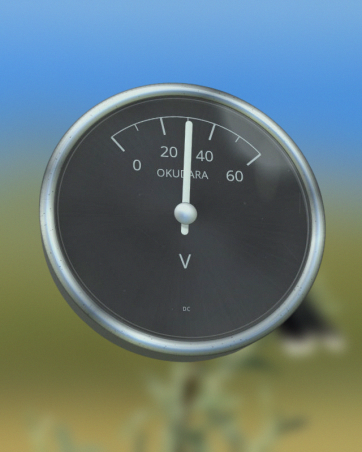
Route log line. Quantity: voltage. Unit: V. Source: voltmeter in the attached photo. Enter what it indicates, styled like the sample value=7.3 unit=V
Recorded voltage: value=30 unit=V
